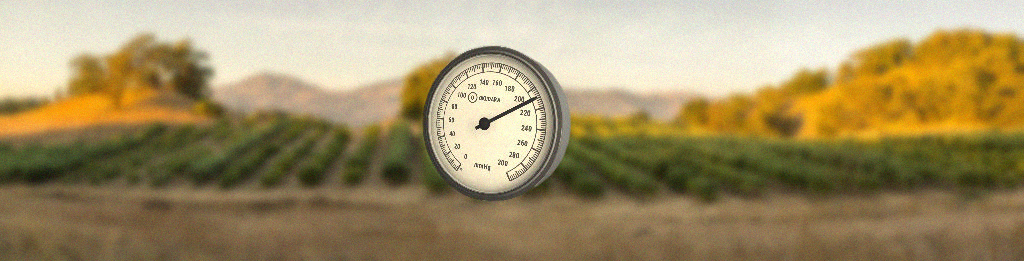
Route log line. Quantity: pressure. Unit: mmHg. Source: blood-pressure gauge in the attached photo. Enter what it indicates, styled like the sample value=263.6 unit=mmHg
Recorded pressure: value=210 unit=mmHg
